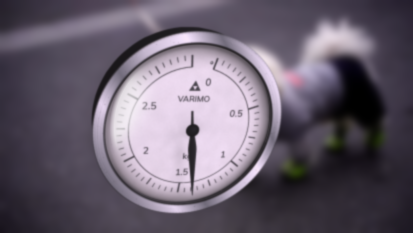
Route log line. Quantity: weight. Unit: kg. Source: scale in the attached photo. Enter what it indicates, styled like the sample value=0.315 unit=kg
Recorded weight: value=1.4 unit=kg
